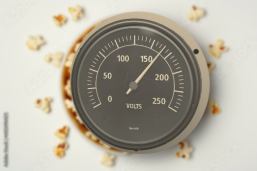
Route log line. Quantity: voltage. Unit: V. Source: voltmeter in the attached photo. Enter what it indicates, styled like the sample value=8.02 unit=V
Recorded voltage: value=165 unit=V
